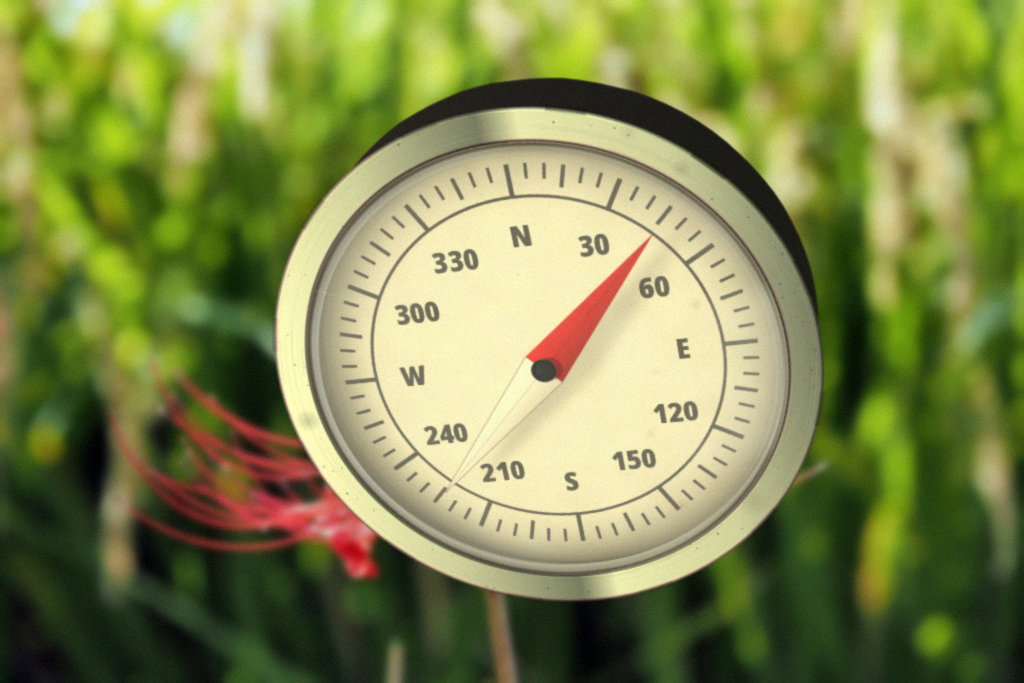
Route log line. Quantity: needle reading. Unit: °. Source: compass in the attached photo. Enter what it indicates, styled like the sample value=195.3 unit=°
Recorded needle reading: value=45 unit=°
